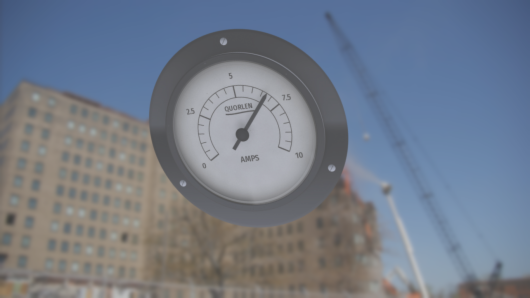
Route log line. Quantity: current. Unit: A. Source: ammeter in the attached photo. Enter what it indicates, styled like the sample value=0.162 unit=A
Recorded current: value=6.75 unit=A
